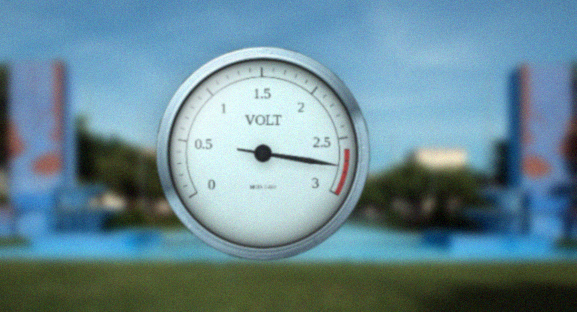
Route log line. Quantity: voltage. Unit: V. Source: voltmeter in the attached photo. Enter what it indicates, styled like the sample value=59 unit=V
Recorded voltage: value=2.75 unit=V
